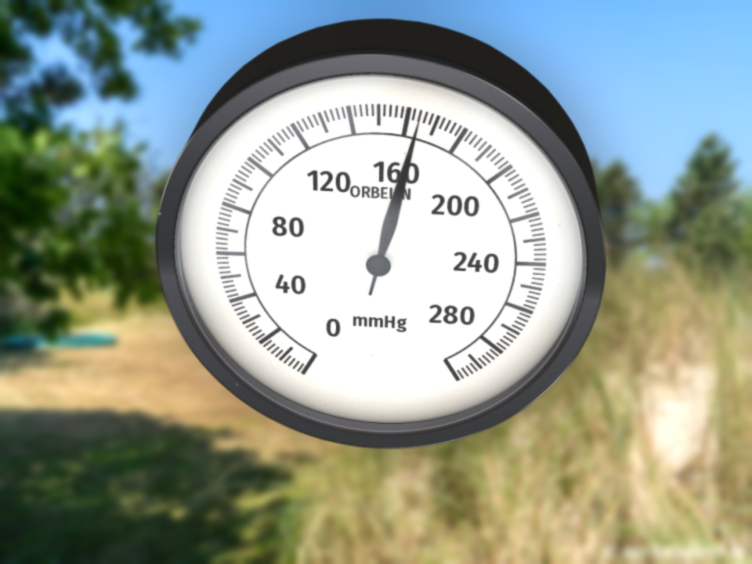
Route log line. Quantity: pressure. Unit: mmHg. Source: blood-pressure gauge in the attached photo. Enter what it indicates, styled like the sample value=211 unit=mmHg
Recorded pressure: value=164 unit=mmHg
